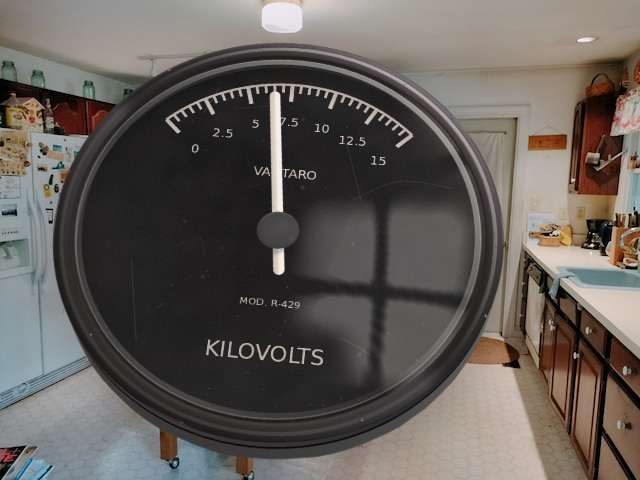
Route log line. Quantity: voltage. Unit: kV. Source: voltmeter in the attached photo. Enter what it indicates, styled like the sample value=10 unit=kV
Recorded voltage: value=6.5 unit=kV
